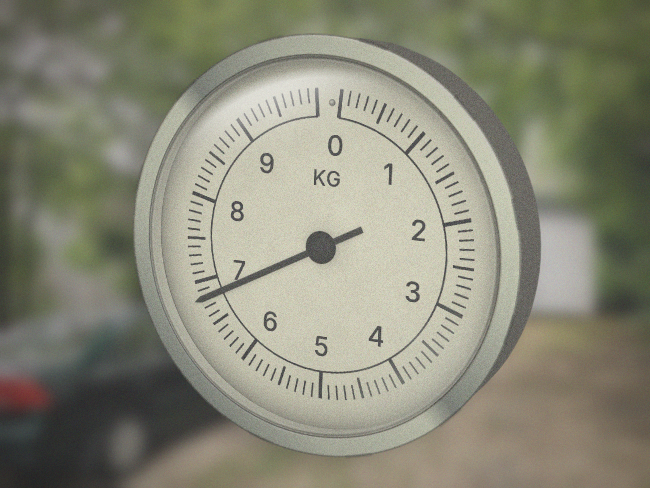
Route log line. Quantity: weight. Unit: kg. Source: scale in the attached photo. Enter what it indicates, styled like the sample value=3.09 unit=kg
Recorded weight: value=6.8 unit=kg
